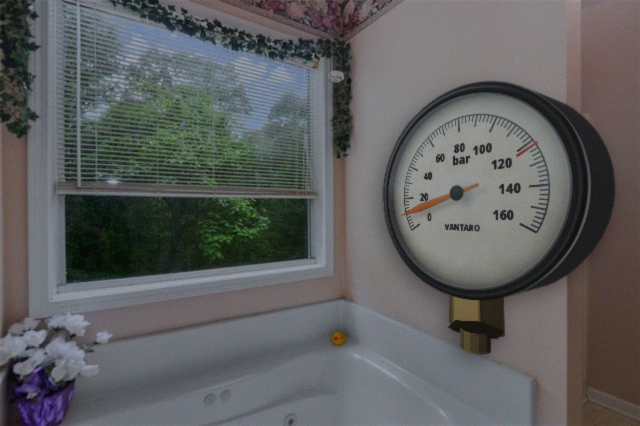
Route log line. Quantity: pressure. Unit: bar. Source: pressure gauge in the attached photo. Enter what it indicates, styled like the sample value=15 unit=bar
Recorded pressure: value=10 unit=bar
